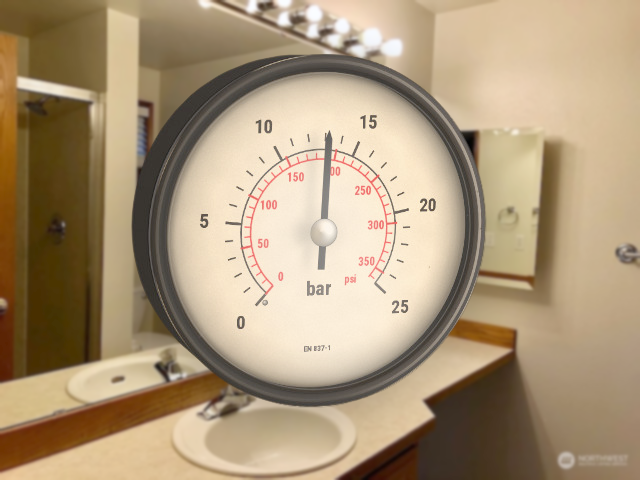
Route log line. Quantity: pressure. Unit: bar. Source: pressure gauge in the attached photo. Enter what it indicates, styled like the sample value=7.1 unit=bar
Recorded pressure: value=13 unit=bar
